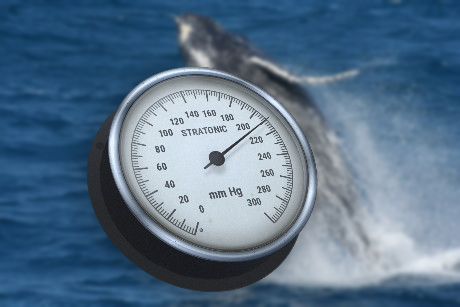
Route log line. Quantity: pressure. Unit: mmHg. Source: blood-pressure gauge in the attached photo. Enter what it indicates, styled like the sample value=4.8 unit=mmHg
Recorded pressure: value=210 unit=mmHg
